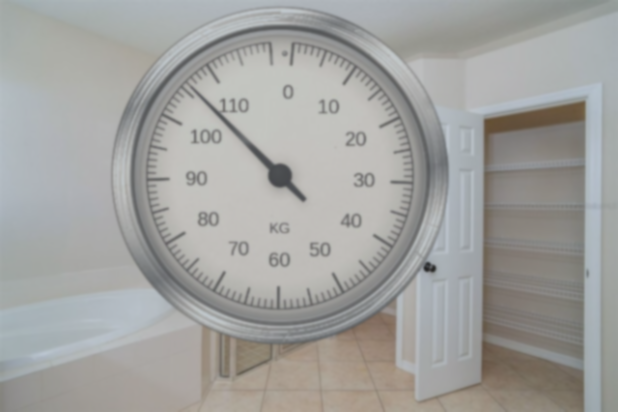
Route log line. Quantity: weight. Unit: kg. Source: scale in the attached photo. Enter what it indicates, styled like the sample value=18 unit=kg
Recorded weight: value=106 unit=kg
